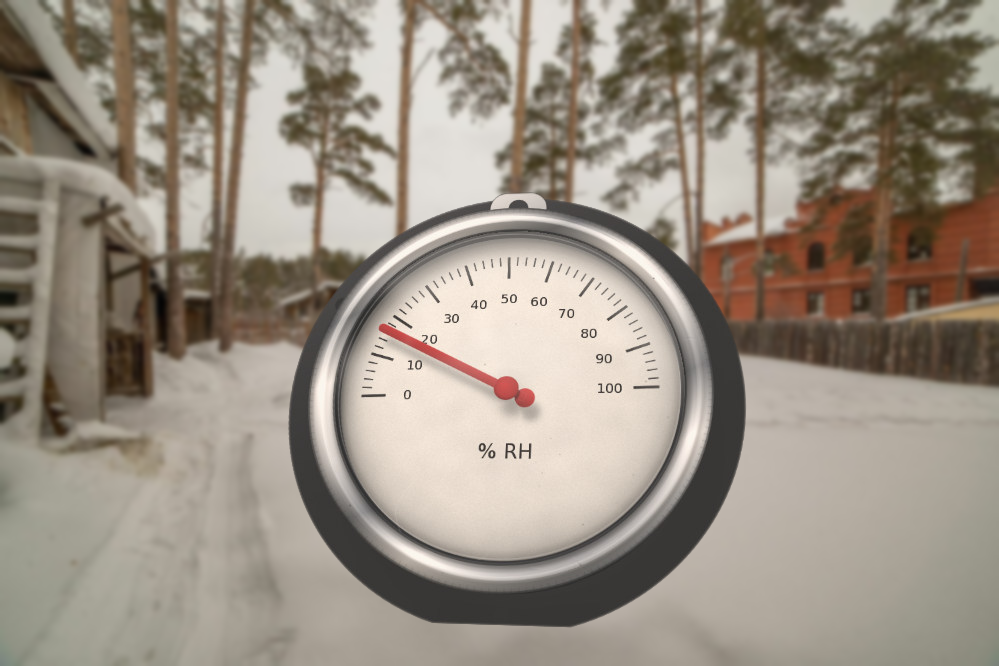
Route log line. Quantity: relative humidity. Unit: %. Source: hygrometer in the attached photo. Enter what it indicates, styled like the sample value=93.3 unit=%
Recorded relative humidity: value=16 unit=%
